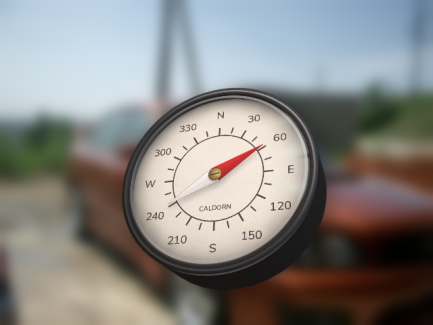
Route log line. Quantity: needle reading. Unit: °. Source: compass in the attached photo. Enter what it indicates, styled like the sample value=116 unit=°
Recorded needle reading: value=60 unit=°
